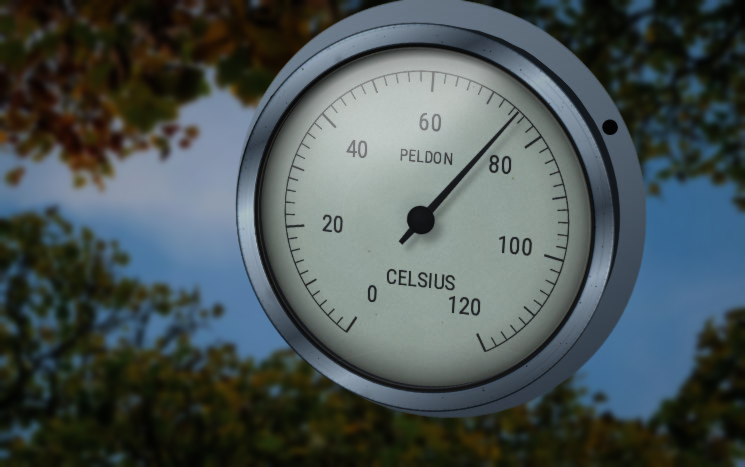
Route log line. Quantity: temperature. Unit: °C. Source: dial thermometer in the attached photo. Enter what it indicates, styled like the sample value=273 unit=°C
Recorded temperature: value=75 unit=°C
